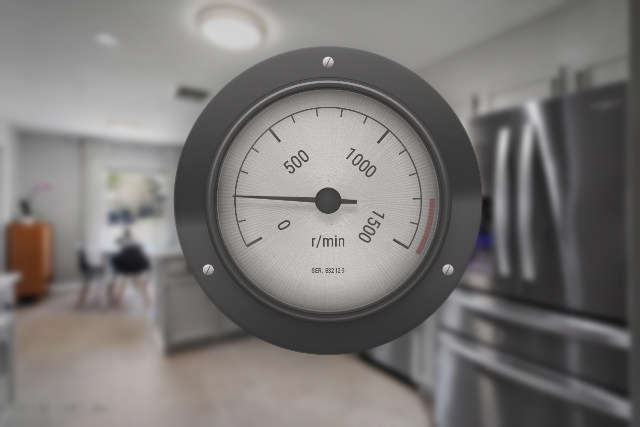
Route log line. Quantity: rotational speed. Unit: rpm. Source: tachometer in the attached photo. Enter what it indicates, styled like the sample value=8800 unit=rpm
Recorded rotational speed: value=200 unit=rpm
